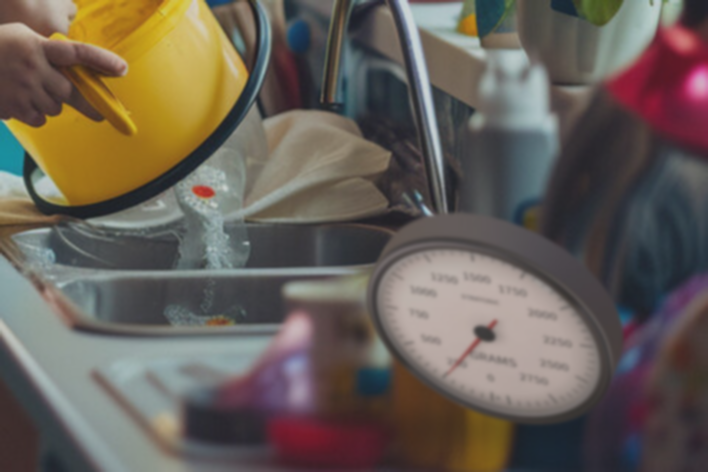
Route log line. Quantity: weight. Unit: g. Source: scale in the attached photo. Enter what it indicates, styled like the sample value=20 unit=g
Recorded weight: value=250 unit=g
